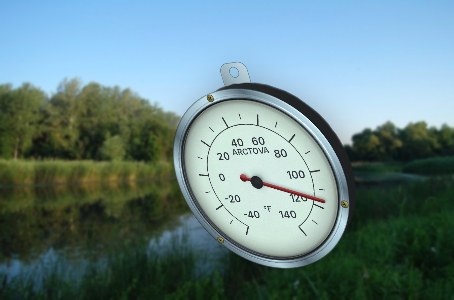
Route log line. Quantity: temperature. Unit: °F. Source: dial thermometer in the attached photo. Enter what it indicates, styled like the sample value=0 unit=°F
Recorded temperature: value=115 unit=°F
